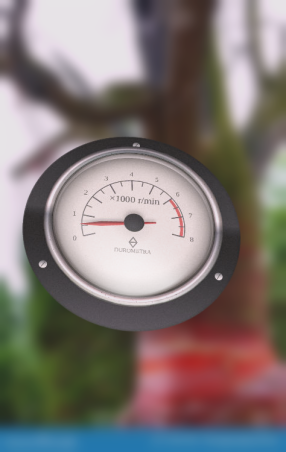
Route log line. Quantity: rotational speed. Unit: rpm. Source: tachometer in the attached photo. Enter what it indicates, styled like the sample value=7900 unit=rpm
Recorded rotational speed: value=500 unit=rpm
